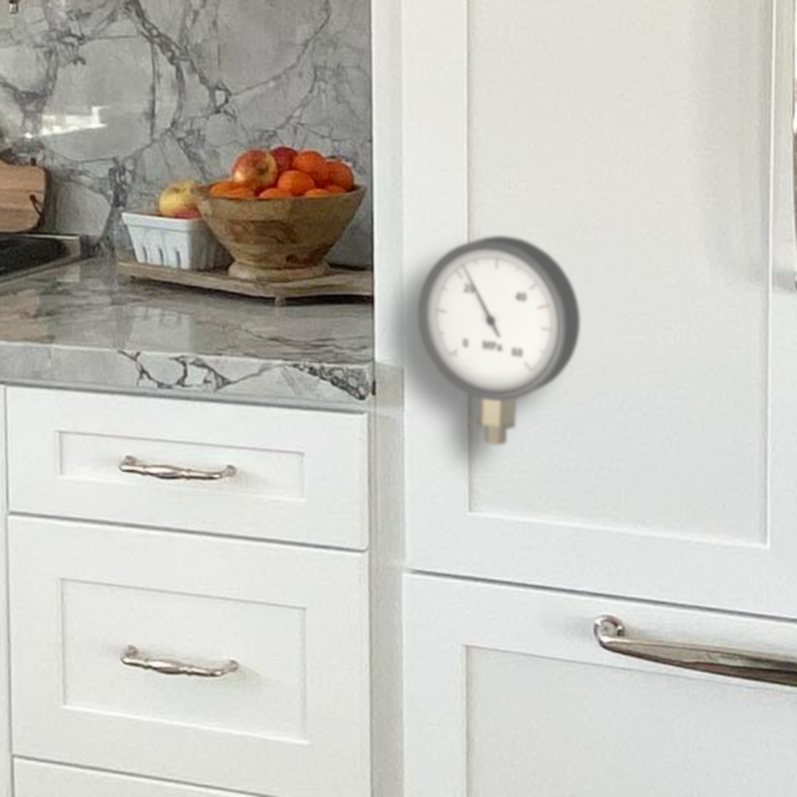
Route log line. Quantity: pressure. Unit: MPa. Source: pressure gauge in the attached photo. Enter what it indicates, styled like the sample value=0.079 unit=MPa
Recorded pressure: value=22.5 unit=MPa
